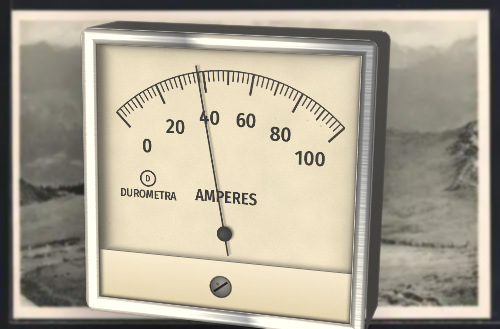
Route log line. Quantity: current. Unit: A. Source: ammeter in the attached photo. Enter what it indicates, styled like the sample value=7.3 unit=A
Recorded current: value=38 unit=A
